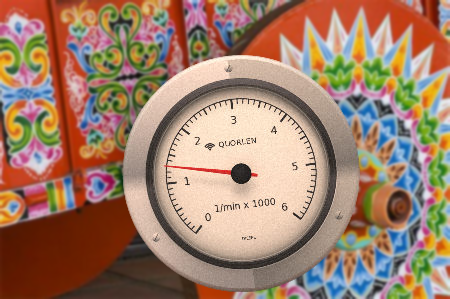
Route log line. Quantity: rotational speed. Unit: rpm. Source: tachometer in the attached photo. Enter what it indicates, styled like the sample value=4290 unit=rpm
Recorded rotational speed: value=1300 unit=rpm
